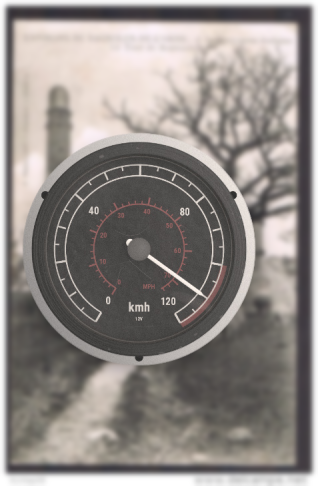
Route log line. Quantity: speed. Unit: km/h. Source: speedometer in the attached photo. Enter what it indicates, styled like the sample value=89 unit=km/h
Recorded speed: value=110 unit=km/h
